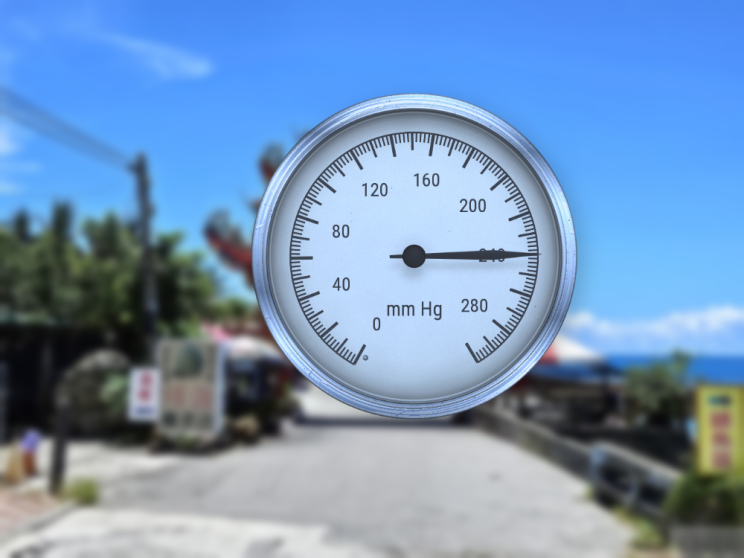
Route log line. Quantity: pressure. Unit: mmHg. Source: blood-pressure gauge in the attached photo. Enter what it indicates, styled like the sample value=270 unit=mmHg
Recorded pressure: value=240 unit=mmHg
